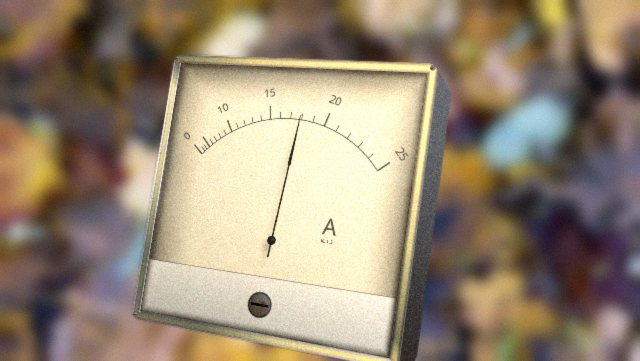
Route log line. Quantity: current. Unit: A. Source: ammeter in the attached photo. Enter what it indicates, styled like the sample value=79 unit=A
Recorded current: value=18 unit=A
